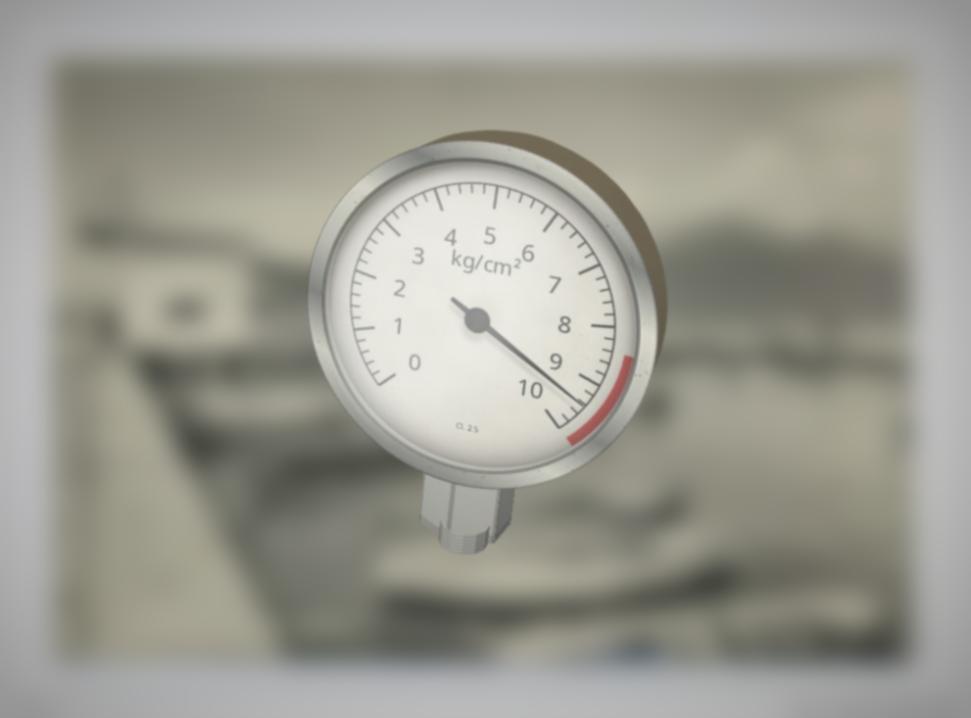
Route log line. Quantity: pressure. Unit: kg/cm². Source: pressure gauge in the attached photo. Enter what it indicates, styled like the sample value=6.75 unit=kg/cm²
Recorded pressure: value=9.4 unit=kg/cm²
